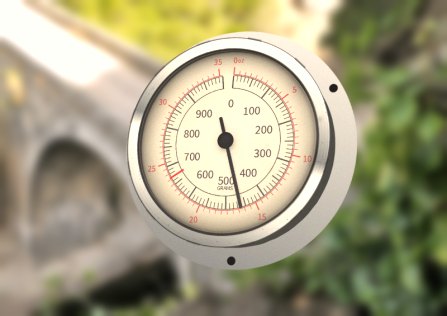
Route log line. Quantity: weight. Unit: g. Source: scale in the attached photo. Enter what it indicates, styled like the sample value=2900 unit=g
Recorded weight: value=460 unit=g
